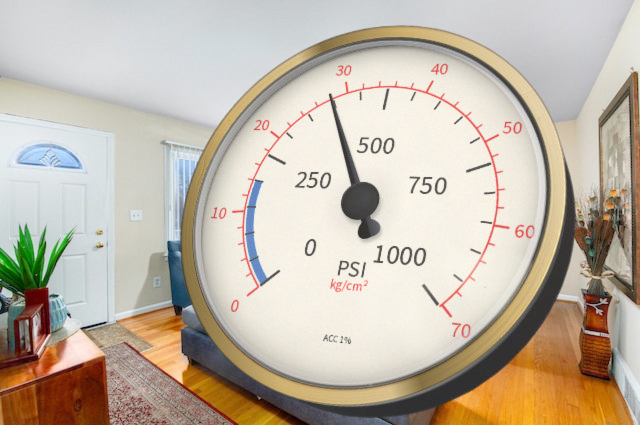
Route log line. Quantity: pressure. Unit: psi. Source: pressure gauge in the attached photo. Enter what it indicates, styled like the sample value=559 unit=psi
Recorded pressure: value=400 unit=psi
